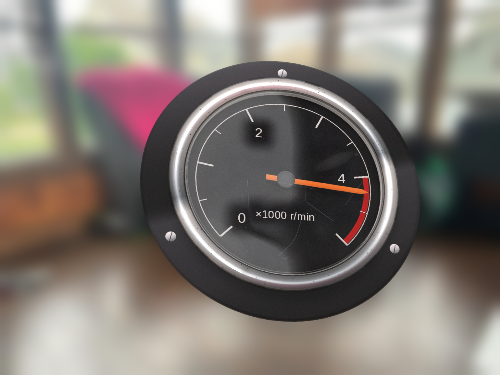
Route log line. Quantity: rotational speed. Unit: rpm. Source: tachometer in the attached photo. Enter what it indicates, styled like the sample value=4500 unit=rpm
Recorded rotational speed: value=4250 unit=rpm
